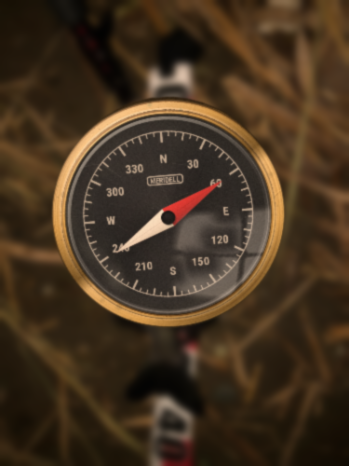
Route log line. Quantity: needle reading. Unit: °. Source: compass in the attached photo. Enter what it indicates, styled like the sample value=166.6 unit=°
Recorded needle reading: value=60 unit=°
